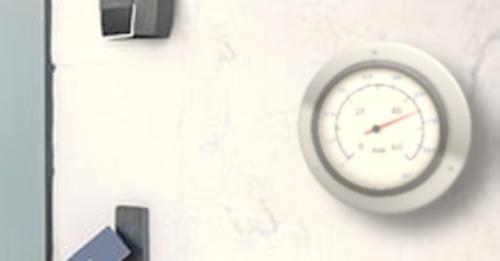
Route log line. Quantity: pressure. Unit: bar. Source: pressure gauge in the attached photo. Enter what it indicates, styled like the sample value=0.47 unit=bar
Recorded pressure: value=45 unit=bar
